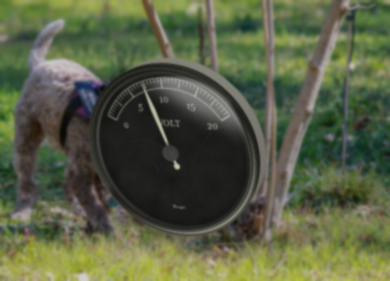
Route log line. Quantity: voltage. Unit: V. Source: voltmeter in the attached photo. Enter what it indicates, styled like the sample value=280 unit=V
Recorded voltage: value=7.5 unit=V
